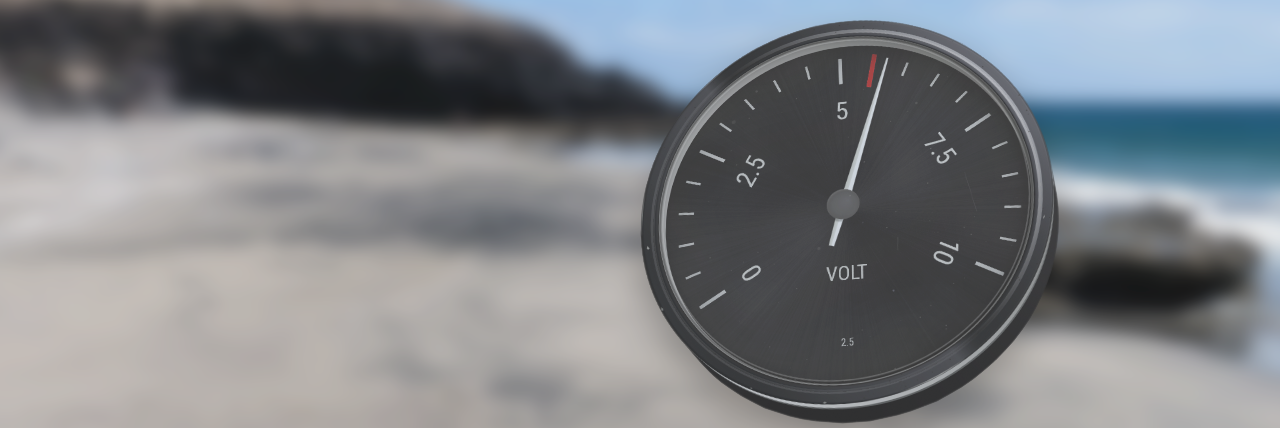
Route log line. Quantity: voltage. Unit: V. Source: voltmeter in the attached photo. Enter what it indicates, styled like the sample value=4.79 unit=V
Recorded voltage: value=5.75 unit=V
